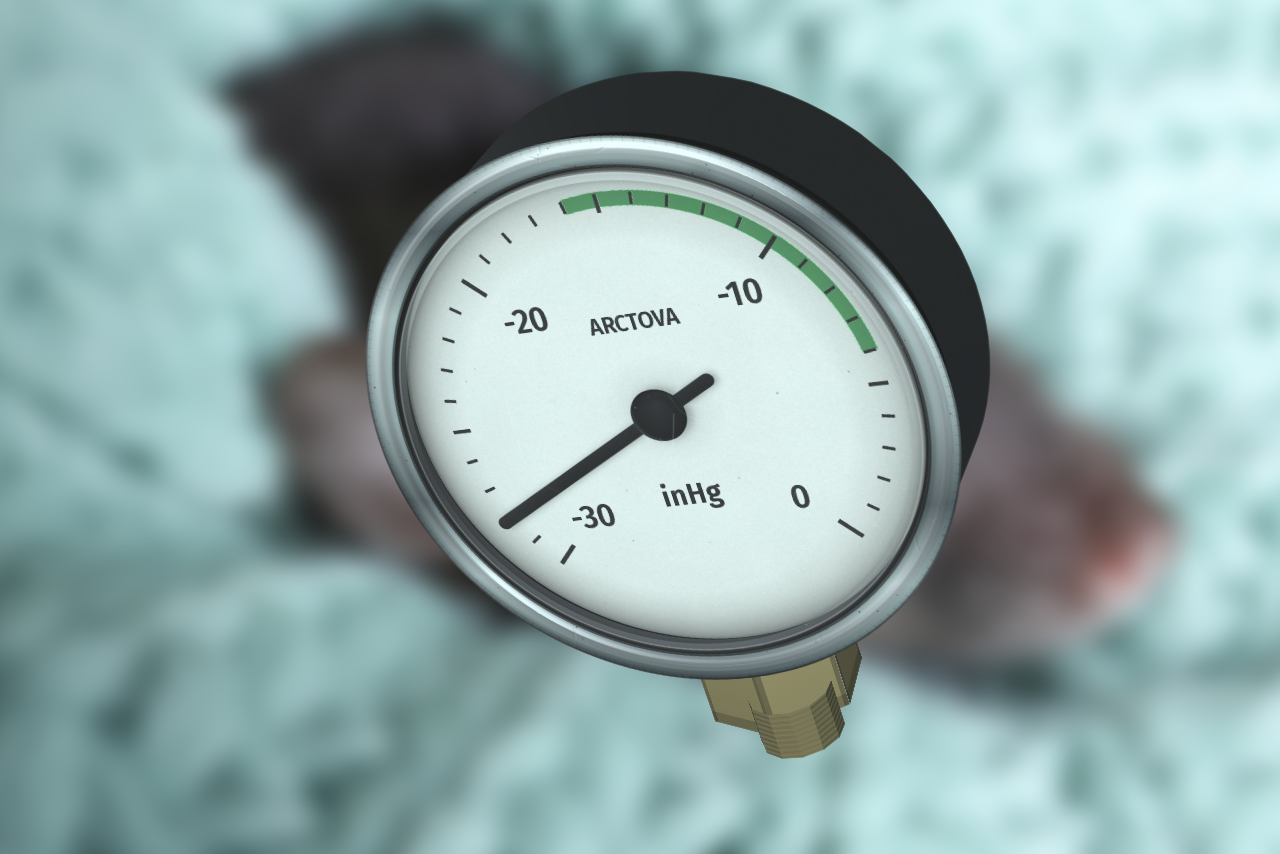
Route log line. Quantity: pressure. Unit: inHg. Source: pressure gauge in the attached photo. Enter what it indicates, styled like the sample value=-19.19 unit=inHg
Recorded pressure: value=-28 unit=inHg
